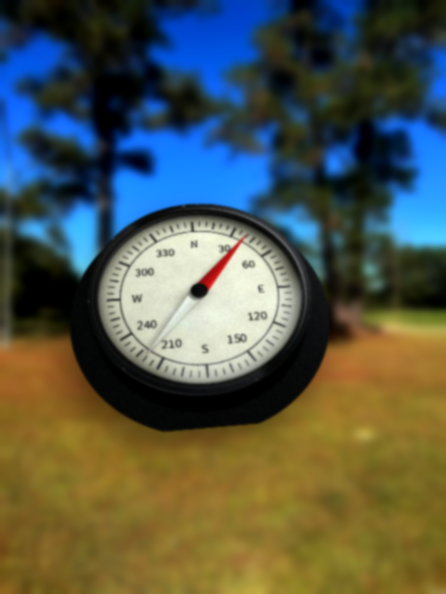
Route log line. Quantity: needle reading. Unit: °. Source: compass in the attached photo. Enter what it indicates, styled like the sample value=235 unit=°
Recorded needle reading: value=40 unit=°
